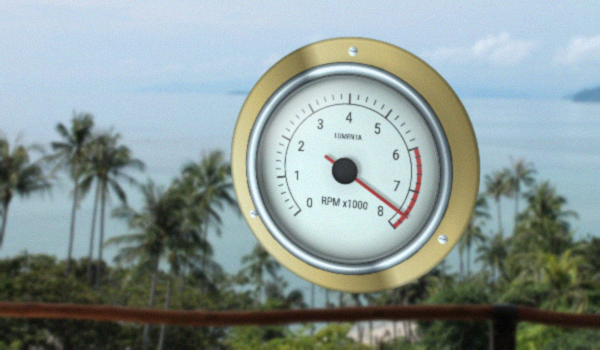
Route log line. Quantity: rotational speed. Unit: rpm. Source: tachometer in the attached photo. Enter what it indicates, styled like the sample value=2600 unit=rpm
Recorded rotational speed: value=7600 unit=rpm
